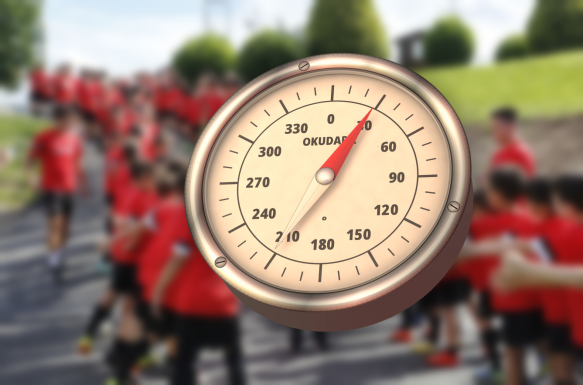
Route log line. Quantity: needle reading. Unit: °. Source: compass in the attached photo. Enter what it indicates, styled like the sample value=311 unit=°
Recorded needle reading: value=30 unit=°
